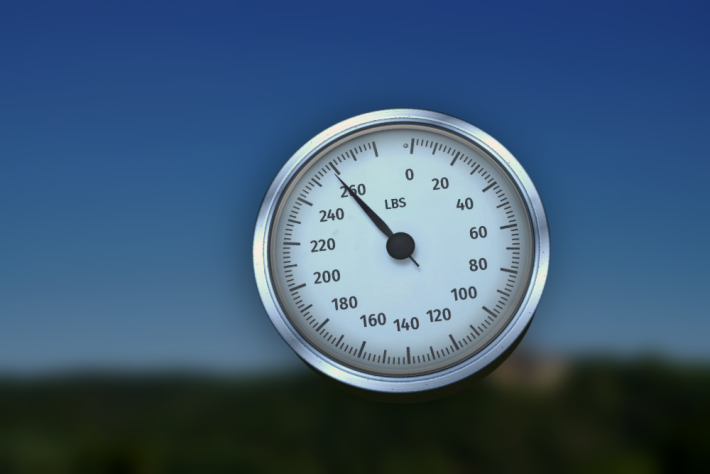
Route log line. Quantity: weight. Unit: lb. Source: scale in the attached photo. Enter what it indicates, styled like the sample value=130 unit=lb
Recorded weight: value=258 unit=lb
